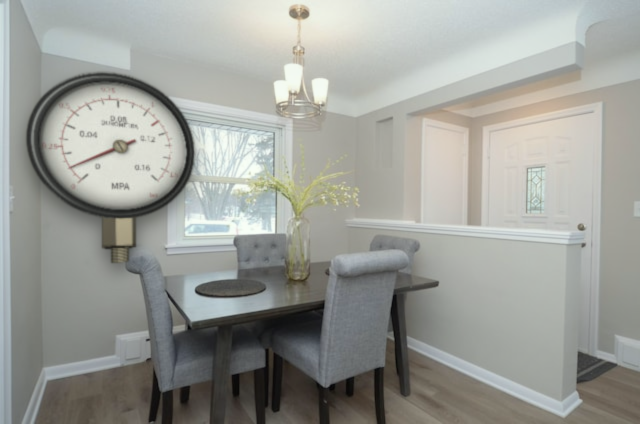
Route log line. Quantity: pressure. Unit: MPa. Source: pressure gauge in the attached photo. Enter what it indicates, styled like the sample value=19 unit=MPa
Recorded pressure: value=0.01 unit=MPa
